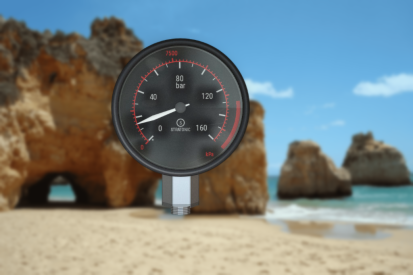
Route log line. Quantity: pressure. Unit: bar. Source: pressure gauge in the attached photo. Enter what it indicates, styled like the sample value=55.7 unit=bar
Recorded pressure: value=15 unit=bar
